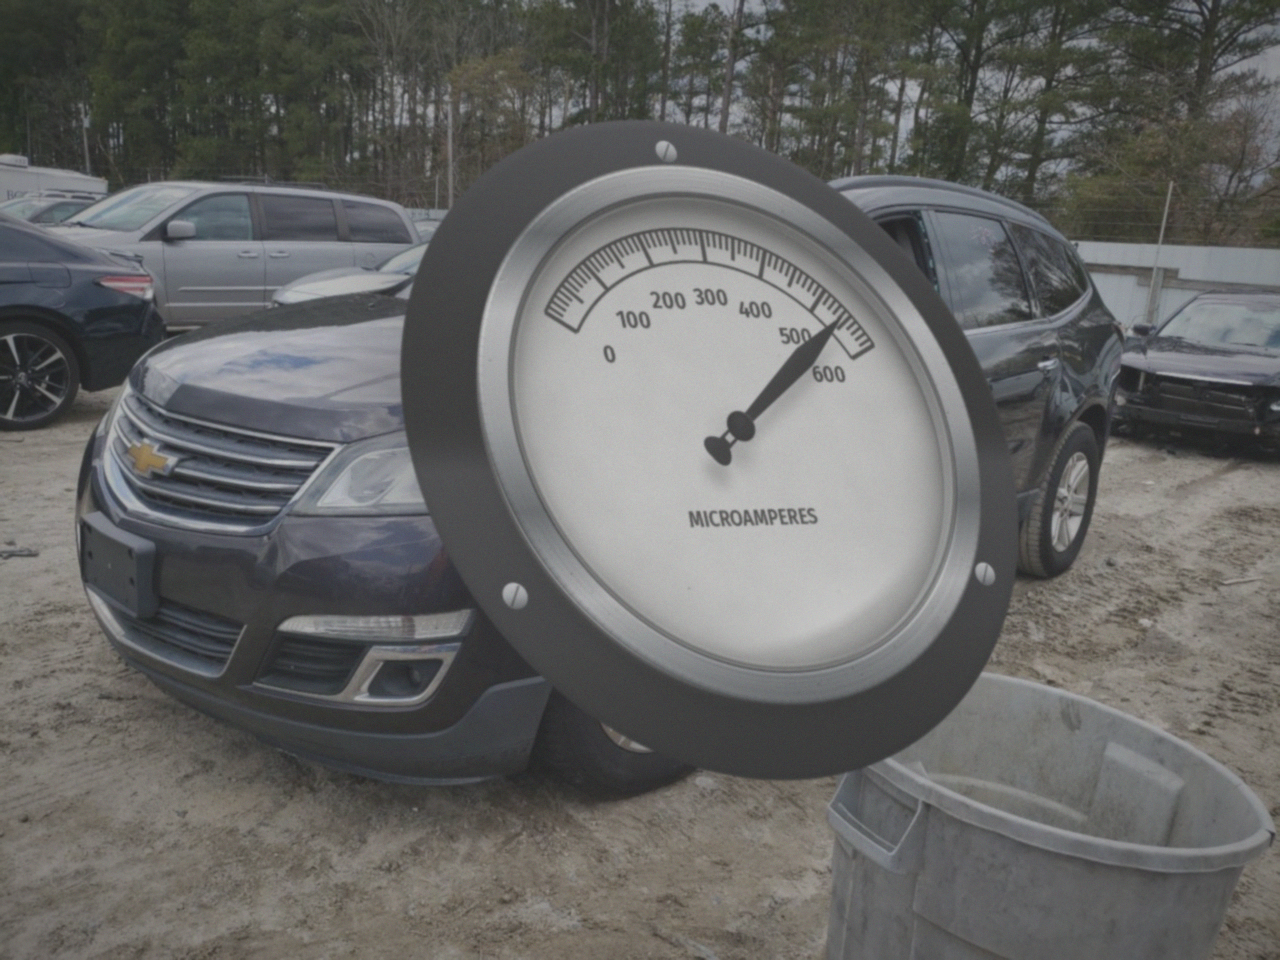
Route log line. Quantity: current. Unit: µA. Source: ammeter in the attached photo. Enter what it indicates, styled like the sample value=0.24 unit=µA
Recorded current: value=540 unit=µA
